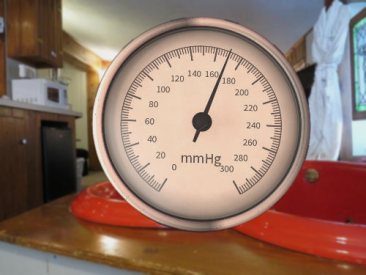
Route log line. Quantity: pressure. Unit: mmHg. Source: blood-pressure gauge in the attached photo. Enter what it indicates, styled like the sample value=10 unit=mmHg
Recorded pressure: value=170 unit=mmHg
